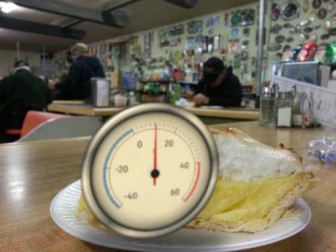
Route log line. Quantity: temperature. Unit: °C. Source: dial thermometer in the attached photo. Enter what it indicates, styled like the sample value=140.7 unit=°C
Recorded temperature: value=10 unit=°C
